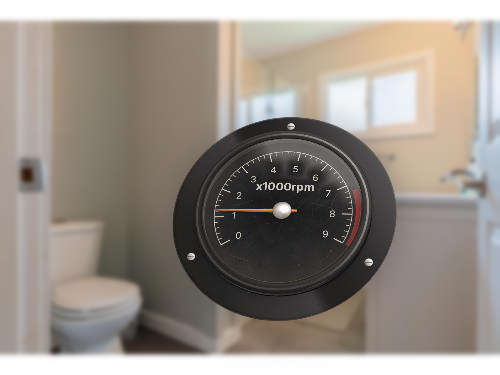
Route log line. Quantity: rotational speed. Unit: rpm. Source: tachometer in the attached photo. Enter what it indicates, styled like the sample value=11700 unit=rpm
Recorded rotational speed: value=1200 unit=rpm
